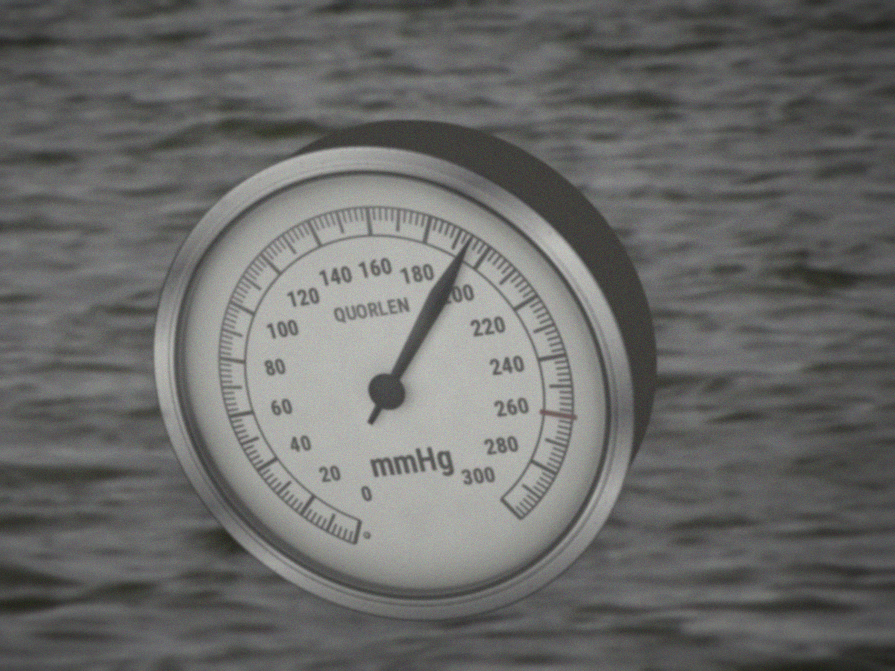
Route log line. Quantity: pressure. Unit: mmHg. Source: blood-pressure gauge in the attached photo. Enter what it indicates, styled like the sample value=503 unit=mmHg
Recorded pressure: value=194 unit=mmHg
